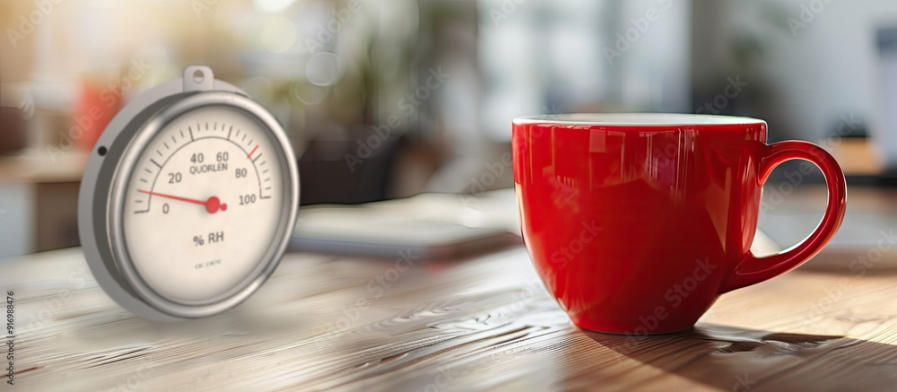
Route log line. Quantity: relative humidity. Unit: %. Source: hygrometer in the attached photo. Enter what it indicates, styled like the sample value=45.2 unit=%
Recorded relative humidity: value=8 unit=%
